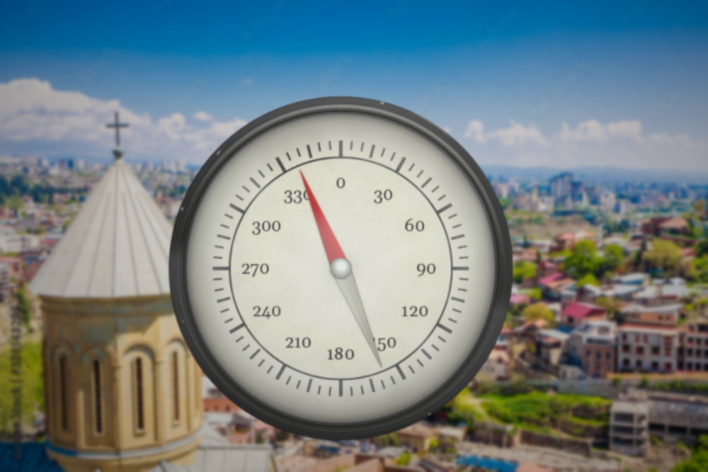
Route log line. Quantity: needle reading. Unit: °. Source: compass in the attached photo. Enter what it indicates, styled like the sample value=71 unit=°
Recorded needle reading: value=337.5 unit=°
